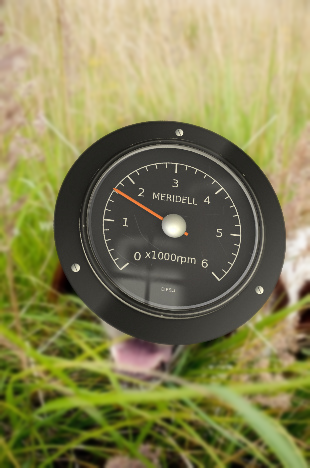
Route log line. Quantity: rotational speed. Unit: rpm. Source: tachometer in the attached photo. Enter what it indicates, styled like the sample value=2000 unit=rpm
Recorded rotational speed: value=1600 unit=rpm
